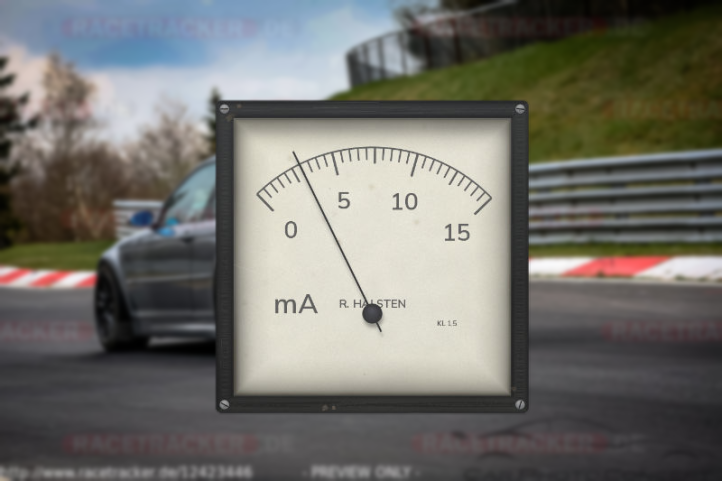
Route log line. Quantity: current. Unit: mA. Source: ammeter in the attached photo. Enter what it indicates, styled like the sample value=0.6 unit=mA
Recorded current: value=3 unit=mA
